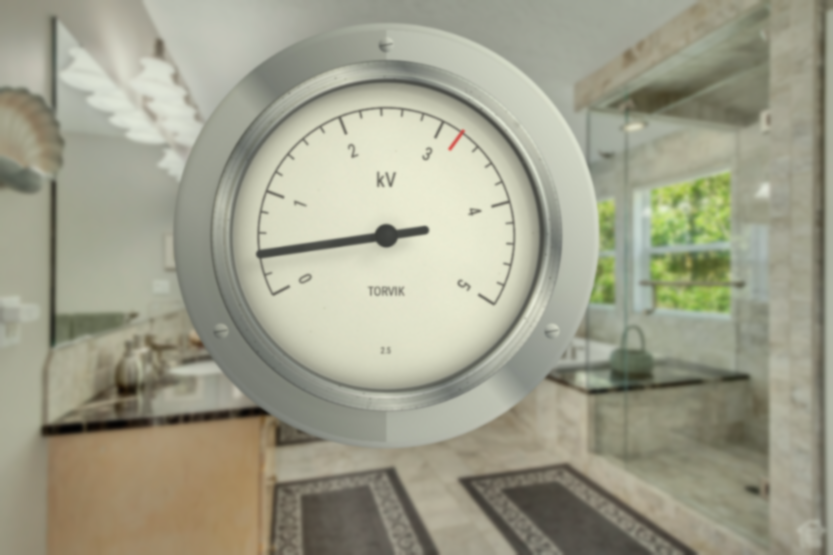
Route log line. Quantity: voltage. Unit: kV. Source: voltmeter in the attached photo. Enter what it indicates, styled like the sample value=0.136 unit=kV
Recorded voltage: value=0.4 unit=kV
